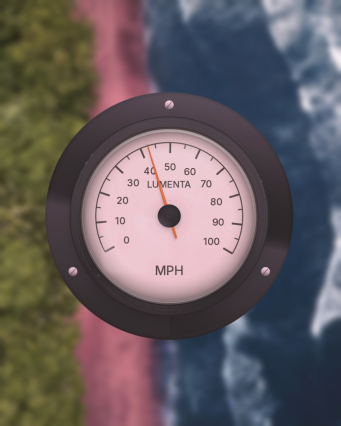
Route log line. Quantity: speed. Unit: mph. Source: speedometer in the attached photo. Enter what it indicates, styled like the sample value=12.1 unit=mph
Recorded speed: value=42.5 unit=mph
